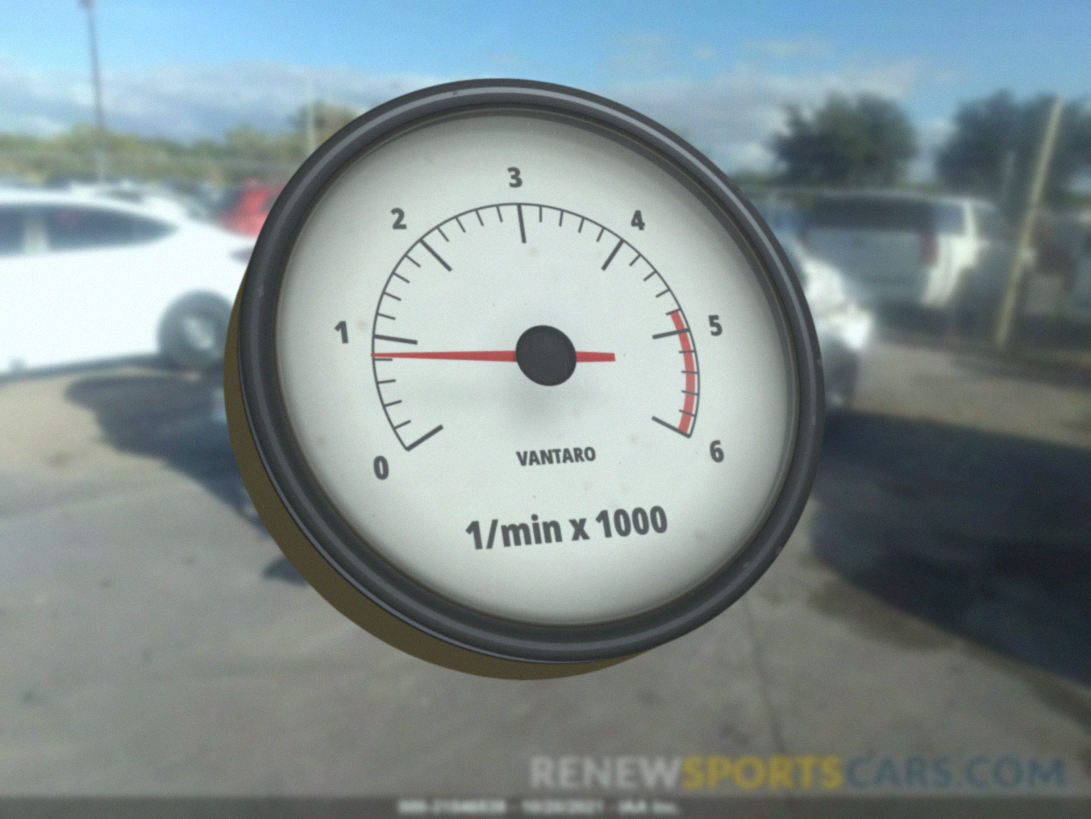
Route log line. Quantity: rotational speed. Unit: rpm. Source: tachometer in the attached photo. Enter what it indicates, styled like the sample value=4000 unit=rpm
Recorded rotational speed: value=800 unit=rpm
